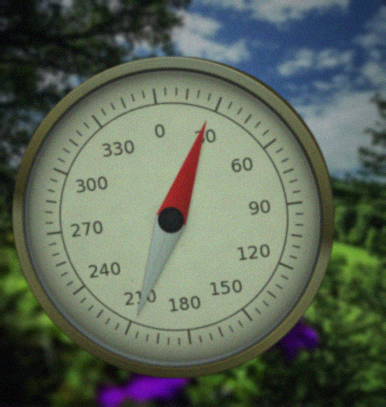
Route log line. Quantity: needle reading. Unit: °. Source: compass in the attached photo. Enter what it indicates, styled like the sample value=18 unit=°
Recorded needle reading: value=27.5 unit=°
